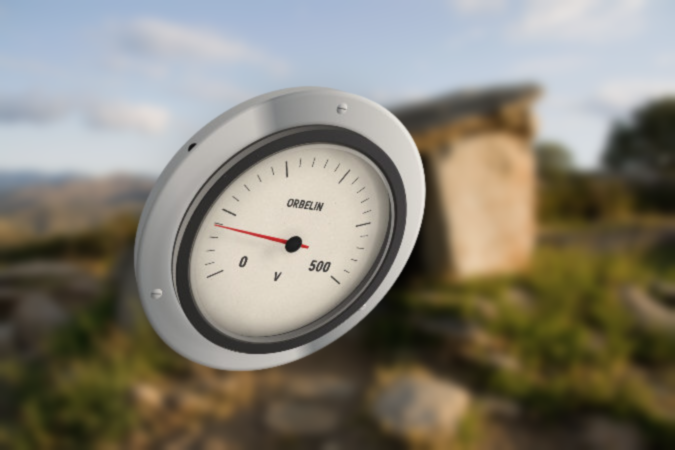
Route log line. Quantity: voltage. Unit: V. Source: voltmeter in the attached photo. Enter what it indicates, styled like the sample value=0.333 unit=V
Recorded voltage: value=80 unit=V
